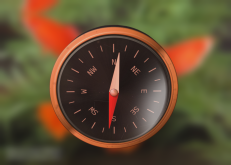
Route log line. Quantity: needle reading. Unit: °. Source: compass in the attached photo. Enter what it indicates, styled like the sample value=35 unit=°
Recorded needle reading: value=187.5 unit=°
